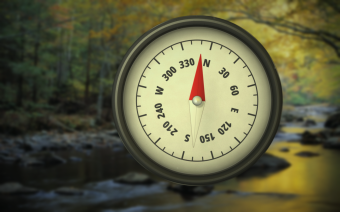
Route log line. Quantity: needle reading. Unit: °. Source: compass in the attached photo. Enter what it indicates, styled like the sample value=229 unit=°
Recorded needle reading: value=350 unit=°
